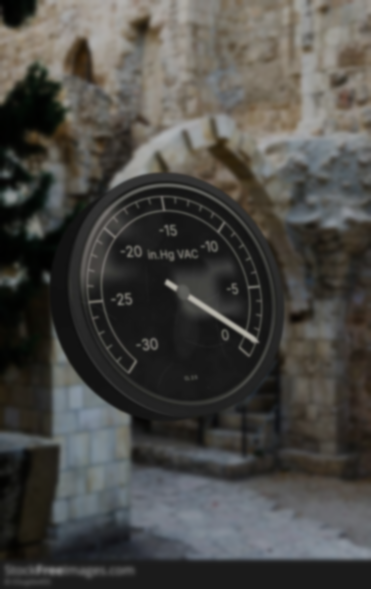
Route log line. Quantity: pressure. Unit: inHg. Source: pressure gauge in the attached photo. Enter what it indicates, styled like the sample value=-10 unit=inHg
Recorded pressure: value=-1 unit=inHg
